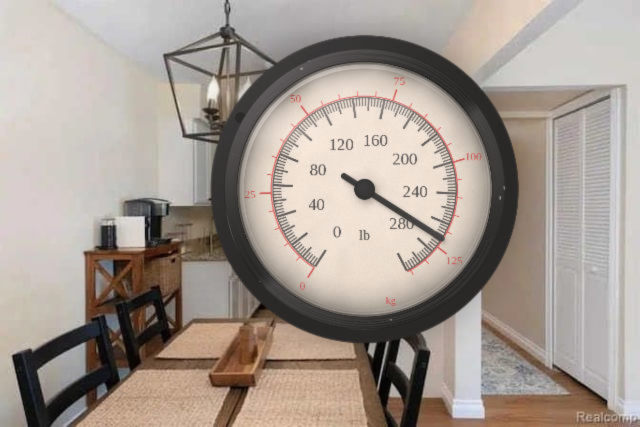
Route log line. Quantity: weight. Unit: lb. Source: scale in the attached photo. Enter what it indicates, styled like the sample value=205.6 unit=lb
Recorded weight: value=270 unit=lb
